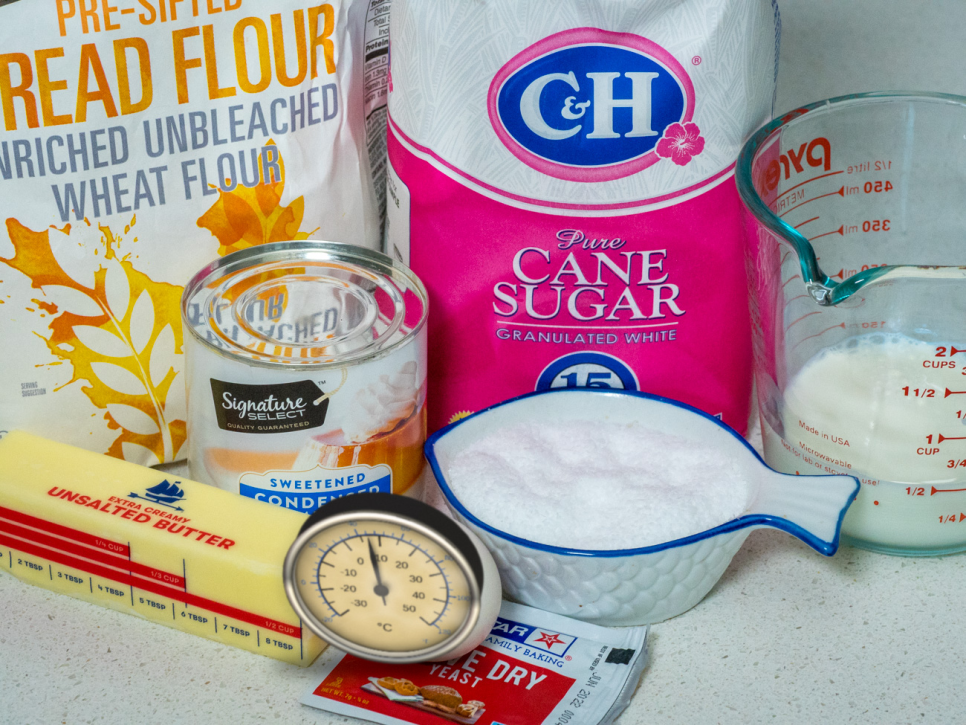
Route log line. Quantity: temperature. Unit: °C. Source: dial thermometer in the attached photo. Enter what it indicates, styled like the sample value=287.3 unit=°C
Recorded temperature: value=7.5 unit=°C
